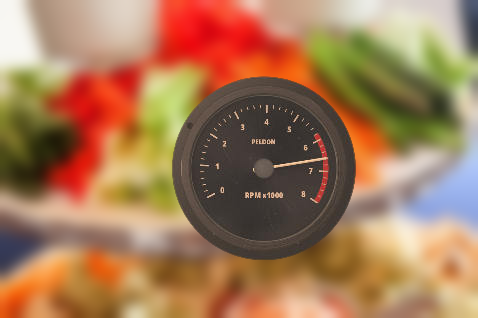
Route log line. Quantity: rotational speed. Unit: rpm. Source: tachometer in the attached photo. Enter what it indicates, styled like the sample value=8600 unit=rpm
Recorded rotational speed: value=6600 unit=rpm
